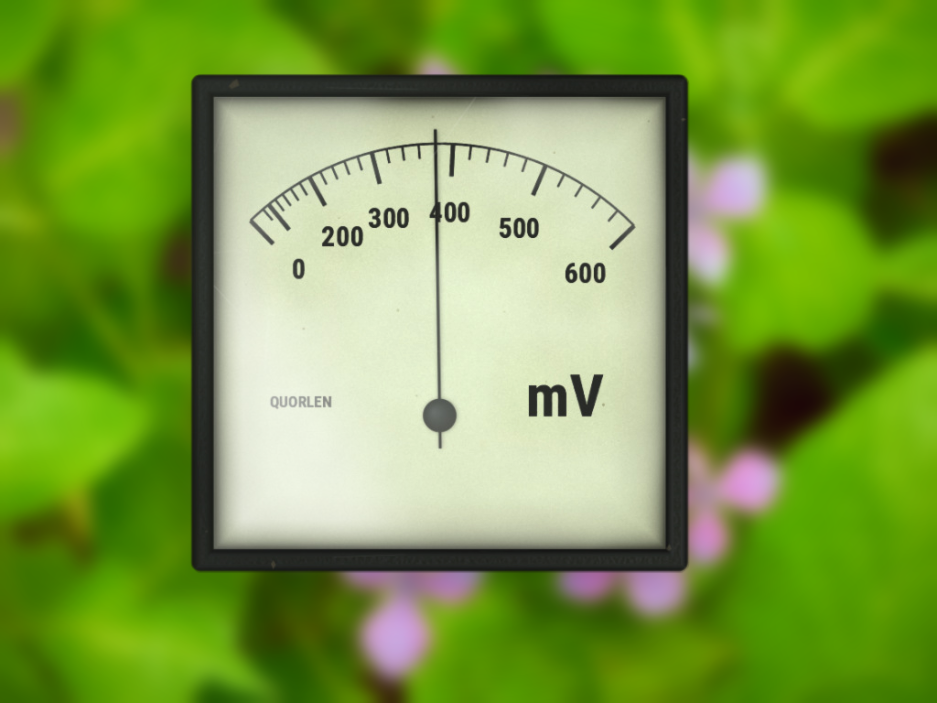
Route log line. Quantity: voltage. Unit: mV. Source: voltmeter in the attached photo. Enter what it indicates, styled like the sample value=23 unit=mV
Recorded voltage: value=380 unit=mV
